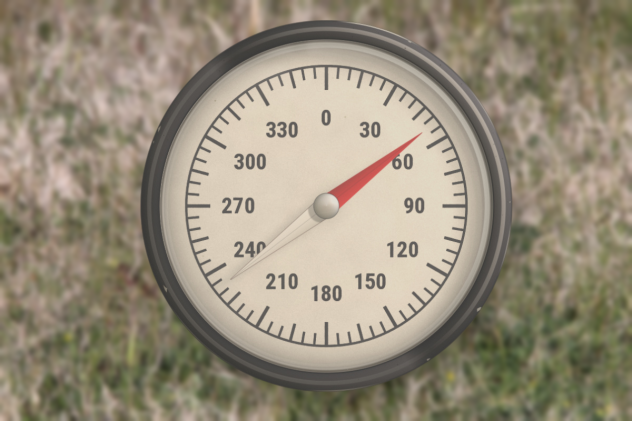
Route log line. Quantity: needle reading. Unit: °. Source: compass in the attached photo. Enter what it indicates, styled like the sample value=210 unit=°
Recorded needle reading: value=52.5 unit=°
